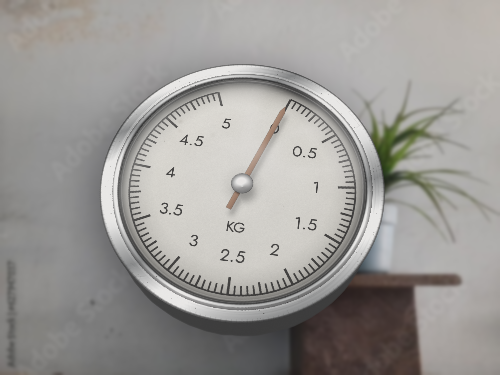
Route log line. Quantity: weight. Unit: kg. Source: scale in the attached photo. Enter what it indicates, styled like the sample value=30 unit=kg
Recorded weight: value=0 unit=kg
